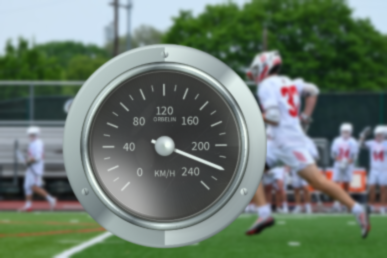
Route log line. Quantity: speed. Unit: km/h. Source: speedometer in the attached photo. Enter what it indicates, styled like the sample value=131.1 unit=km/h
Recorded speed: value=220 unit=km/h
